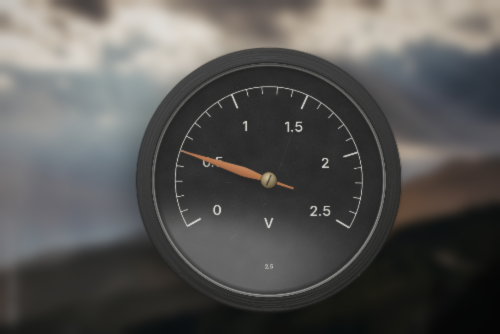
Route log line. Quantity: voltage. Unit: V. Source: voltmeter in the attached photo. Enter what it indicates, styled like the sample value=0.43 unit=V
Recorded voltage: value=0.5 unit=V
